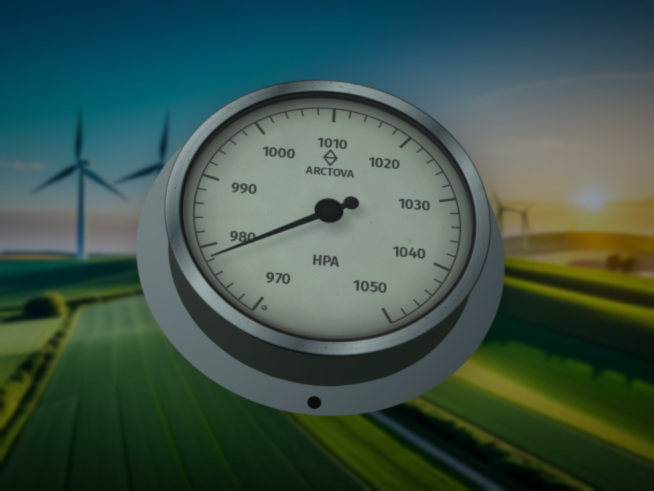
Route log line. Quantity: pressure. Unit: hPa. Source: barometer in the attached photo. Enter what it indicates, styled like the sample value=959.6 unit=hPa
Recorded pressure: value=978 unit=hPa
